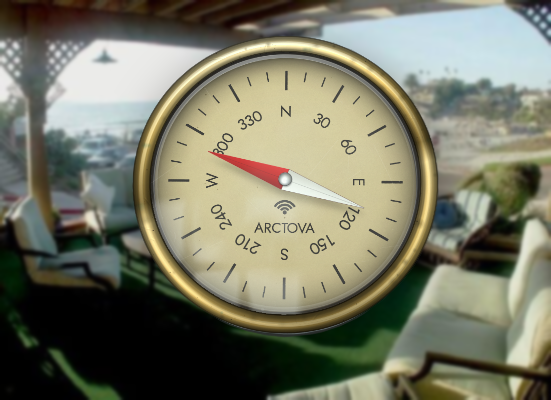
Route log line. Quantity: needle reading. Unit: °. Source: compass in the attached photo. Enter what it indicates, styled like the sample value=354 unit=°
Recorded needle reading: value=290 unit=°
